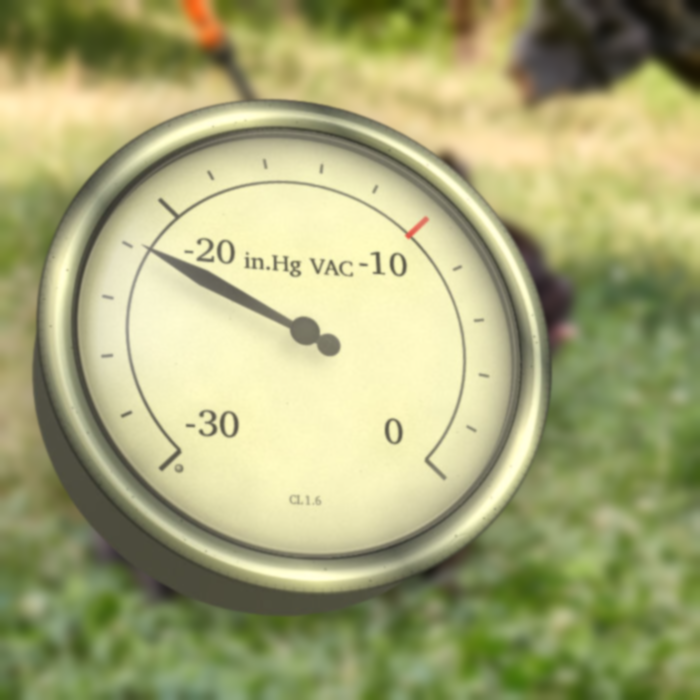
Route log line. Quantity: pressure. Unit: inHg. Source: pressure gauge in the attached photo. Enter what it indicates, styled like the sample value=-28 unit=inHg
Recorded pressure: value=-22 unit=inHg
